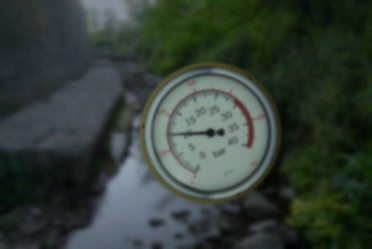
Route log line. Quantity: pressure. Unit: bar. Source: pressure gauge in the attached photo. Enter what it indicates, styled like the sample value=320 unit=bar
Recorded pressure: value=10 unit=bar
